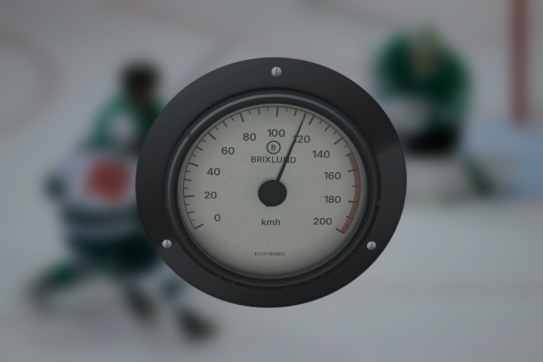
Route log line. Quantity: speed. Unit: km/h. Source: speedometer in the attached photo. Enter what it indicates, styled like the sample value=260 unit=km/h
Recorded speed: value=115 unit=km/h
